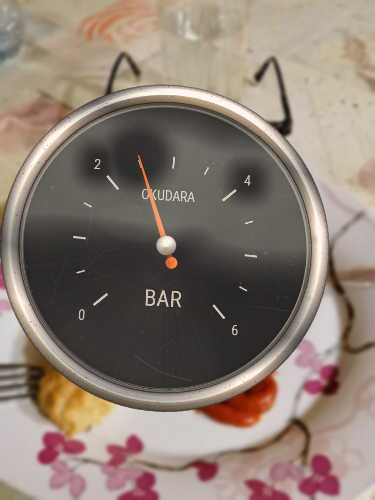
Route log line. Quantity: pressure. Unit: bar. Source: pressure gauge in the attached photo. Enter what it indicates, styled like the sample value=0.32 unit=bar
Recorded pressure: value=2.5 unit=bar
